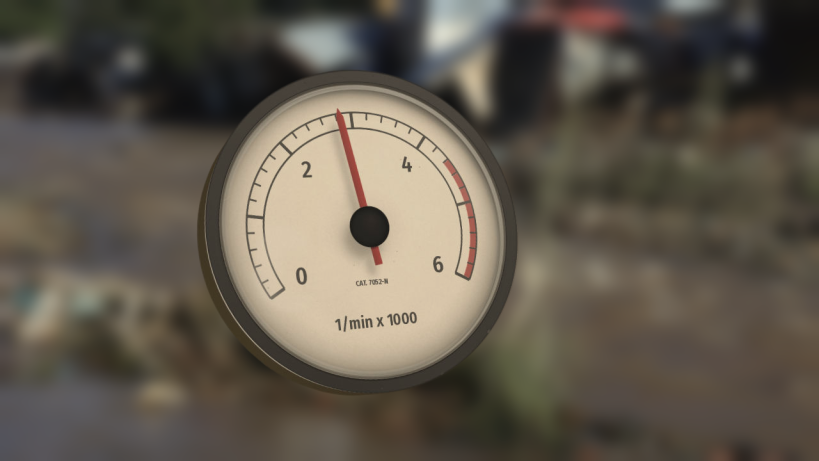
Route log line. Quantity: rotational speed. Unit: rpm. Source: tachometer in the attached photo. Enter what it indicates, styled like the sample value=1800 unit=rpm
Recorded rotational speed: value=2800 unit=rpm
